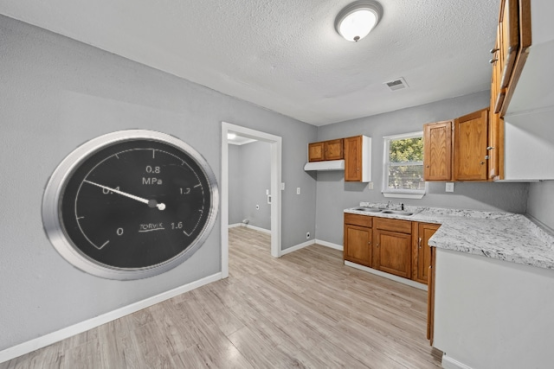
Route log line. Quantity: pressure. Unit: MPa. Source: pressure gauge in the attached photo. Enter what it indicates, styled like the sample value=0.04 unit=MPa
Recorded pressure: value=0.4 unit=MPa
